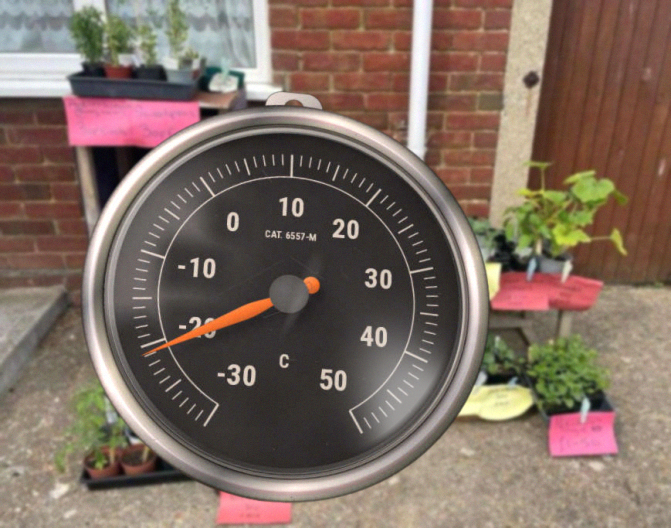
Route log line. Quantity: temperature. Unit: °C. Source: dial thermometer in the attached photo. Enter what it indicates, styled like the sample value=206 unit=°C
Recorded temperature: value=-21 unit=°C
